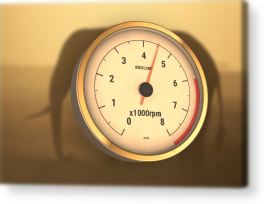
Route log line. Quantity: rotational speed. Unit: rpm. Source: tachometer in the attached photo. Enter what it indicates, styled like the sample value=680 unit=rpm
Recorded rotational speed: value=4500 unit=rpm
